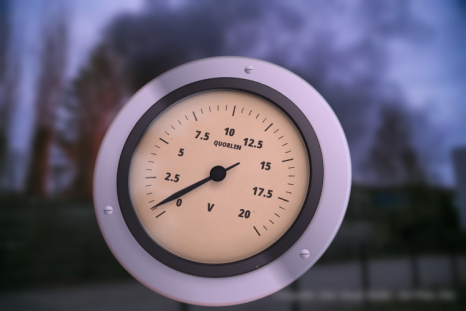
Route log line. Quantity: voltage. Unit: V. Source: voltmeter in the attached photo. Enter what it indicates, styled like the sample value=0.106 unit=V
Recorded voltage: value=0.5 unit=V
